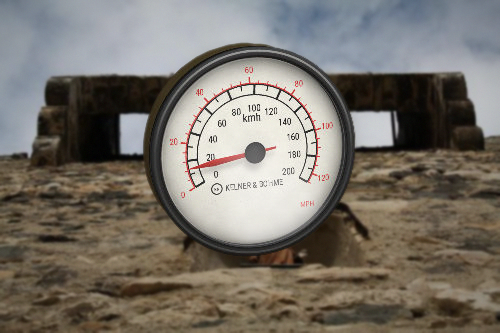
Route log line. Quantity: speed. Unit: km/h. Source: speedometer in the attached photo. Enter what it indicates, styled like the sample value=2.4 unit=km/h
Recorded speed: value=15 unit=km/h
